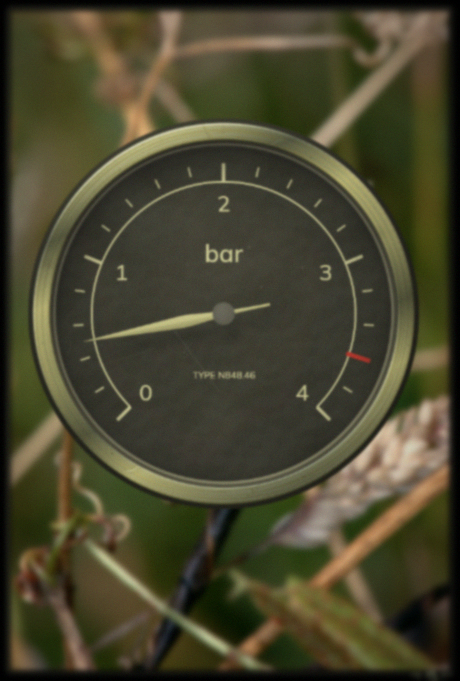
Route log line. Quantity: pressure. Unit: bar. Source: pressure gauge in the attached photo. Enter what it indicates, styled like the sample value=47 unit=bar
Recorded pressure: value=0.5 unit=bar
